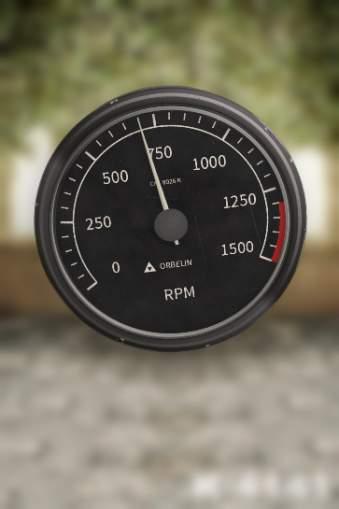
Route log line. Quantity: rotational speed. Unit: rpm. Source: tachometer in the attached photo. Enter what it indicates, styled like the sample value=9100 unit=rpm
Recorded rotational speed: value=700 unit=rpm
